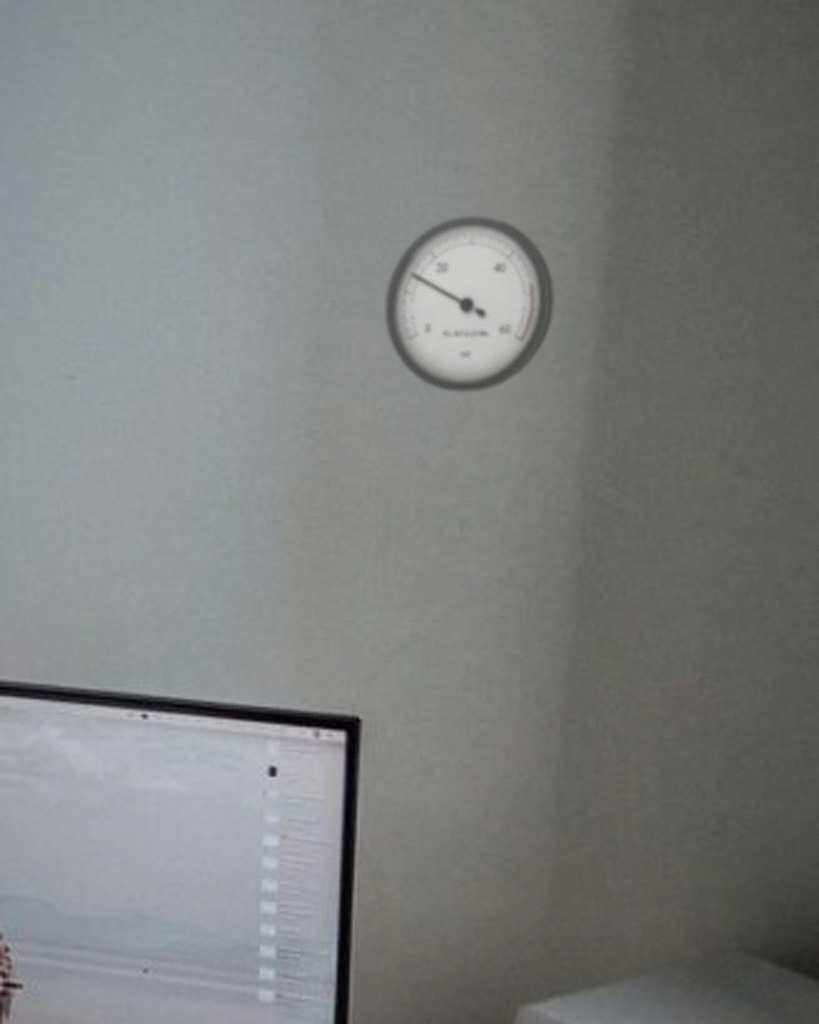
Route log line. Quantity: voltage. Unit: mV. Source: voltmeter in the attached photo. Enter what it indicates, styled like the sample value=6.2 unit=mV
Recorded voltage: value=14 unit=mV
